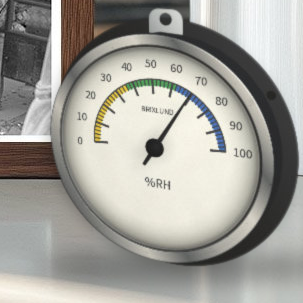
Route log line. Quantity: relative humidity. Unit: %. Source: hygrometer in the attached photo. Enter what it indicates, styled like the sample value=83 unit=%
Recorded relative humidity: value=70 unit=%
